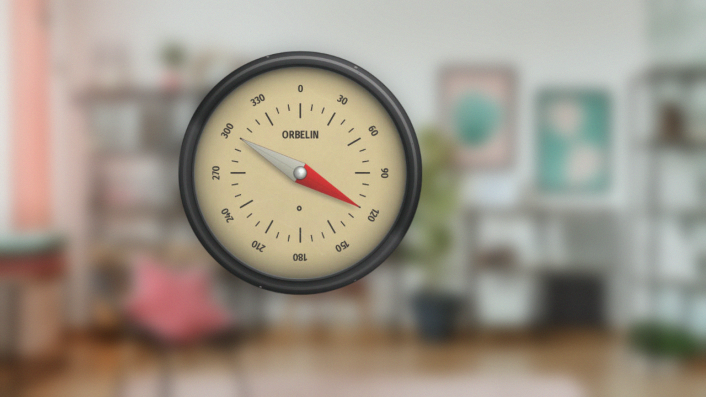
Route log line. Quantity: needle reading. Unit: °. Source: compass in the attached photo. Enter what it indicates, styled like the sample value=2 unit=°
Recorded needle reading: value=120 unit=°
